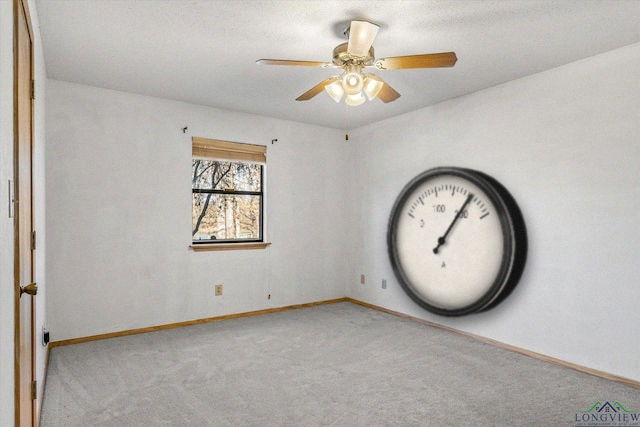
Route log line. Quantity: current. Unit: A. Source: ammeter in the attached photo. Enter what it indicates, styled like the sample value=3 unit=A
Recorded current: value=200 unit=A
